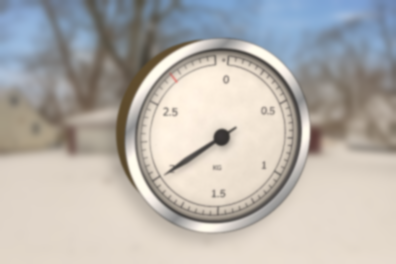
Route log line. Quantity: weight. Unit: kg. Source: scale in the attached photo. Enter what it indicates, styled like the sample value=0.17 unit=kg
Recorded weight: value=2 unit=kg
